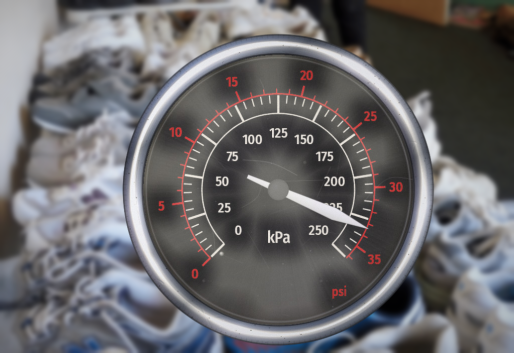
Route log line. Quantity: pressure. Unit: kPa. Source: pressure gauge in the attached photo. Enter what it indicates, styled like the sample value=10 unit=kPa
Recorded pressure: value=230 unit=kPa
